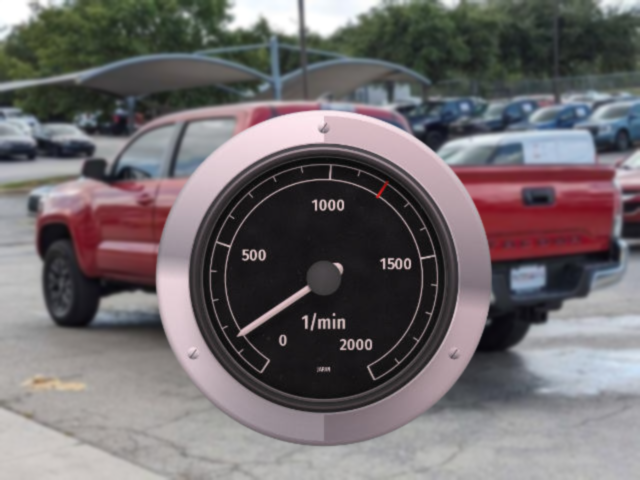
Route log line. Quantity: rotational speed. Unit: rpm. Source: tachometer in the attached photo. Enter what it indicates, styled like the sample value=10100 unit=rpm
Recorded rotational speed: value=150 unit=rpm
